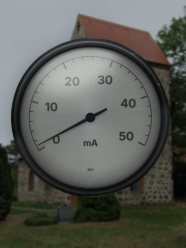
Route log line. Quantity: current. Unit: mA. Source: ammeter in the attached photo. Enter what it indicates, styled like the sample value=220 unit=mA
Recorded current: value=1 unit=mA
